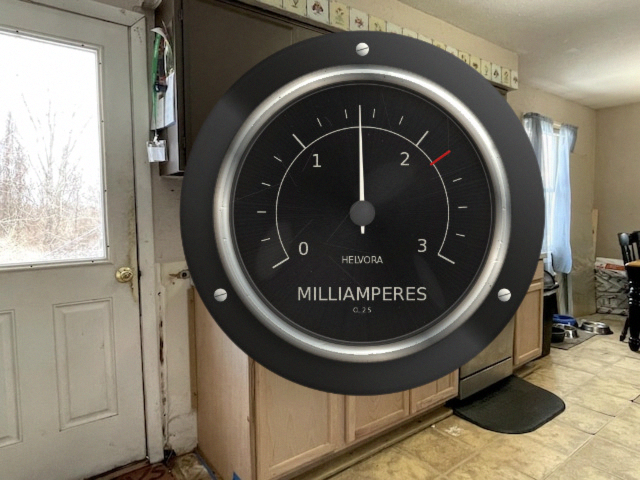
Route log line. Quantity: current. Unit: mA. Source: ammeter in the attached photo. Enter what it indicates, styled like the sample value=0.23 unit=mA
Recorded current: value=1.5 unit=mA
